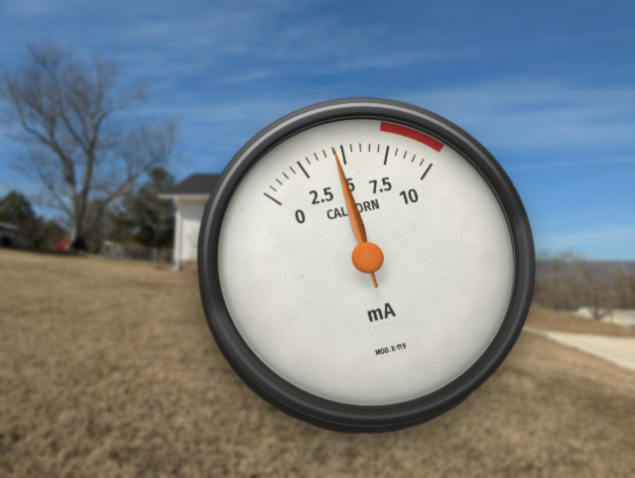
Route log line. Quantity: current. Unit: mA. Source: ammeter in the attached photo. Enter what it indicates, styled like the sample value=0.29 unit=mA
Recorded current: value=4.5 unit=mA
